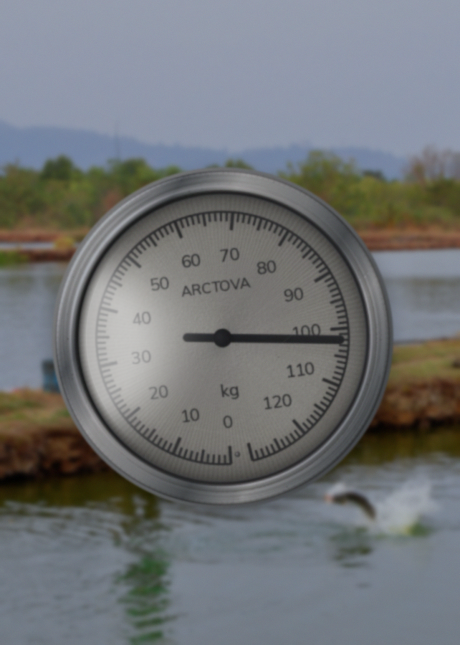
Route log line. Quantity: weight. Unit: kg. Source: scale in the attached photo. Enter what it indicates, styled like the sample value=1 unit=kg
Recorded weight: value=102 unit=kg
